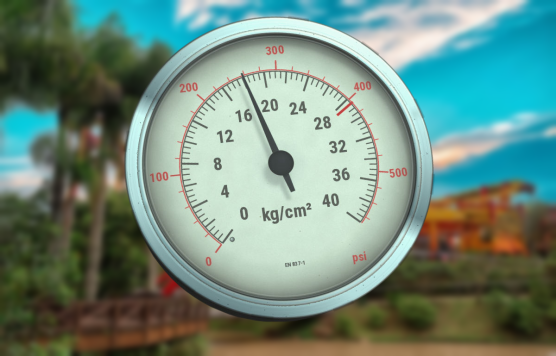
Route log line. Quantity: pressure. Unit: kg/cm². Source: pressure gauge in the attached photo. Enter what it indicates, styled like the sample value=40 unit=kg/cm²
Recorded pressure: value=18 unit=kg/cm²
